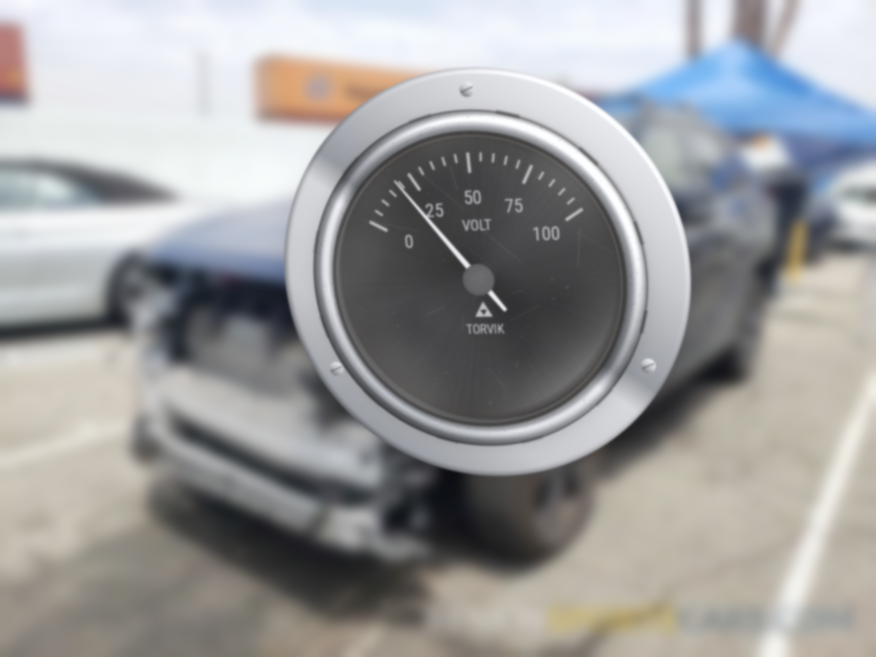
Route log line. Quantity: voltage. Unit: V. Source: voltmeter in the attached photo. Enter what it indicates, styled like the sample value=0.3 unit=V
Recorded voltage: value=20 unit=V
